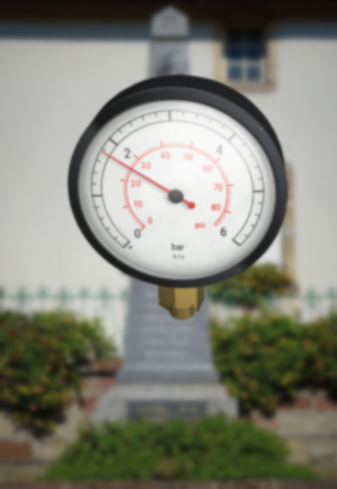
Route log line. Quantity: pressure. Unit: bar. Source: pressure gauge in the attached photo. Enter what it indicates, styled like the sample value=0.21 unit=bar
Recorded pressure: value=1.8 unit=bar
